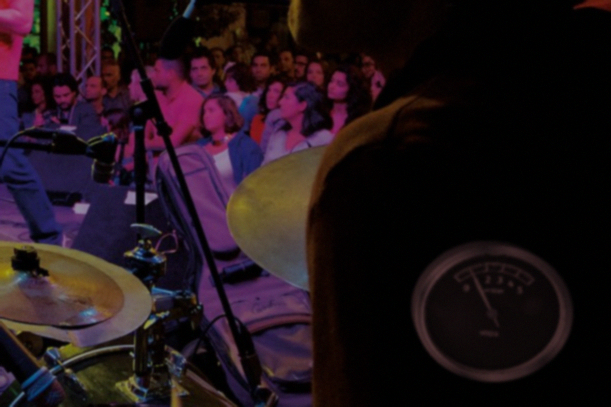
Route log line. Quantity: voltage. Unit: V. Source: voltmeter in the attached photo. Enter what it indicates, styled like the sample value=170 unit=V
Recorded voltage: value=1 unit=V
